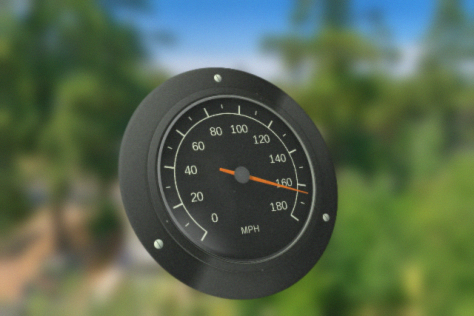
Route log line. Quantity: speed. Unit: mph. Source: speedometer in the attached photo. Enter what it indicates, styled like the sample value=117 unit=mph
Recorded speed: value=165 unit=mph
